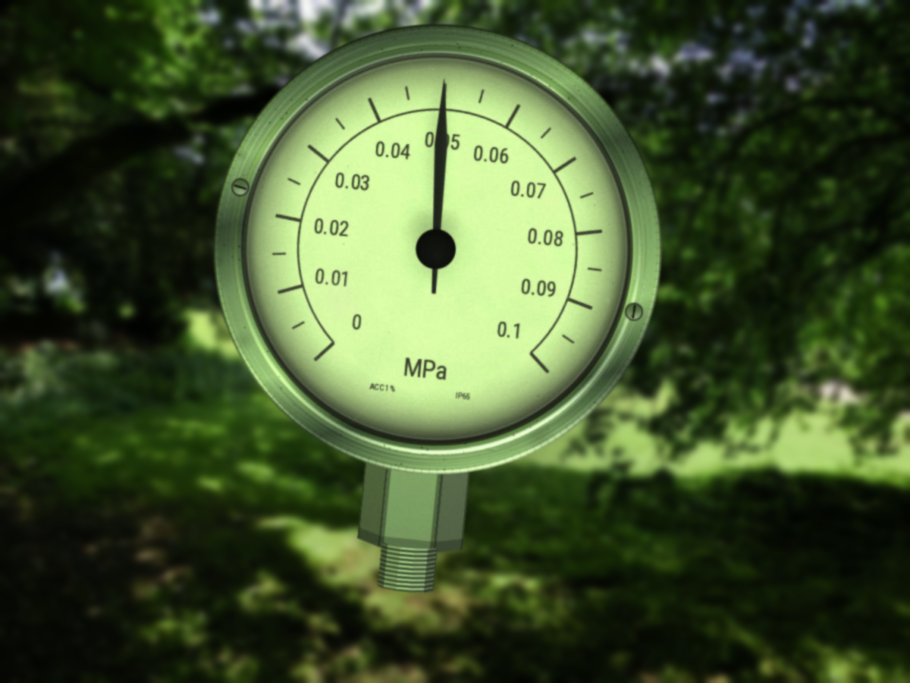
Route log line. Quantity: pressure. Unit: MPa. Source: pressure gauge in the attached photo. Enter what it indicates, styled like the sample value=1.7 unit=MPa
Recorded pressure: value=0.05 unit=MPa
